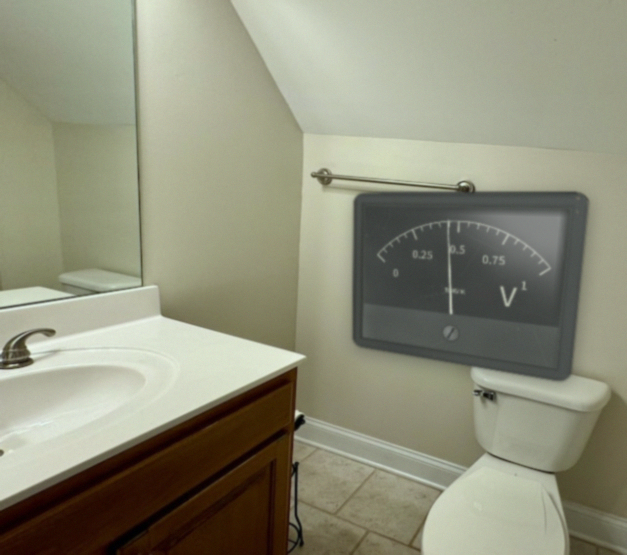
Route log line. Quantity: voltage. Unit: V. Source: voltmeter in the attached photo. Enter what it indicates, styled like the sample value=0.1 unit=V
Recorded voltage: value=0.45 unit=V
